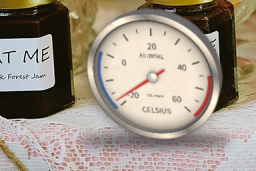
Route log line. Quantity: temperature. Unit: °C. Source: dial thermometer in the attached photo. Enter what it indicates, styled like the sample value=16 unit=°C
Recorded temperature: value=-17.5 unit=°C
